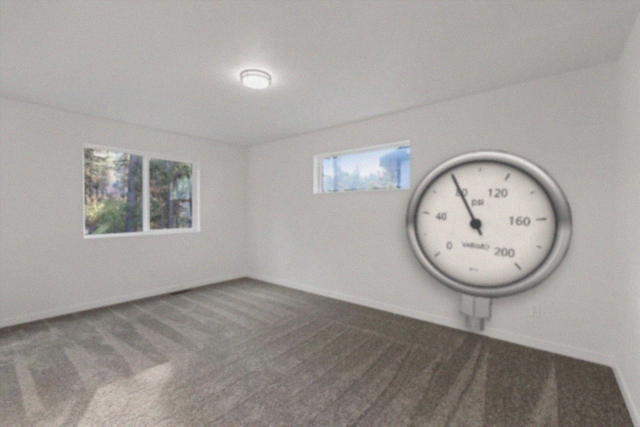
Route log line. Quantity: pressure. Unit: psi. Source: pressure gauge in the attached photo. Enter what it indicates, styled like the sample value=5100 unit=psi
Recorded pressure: value=80 unit=psi
